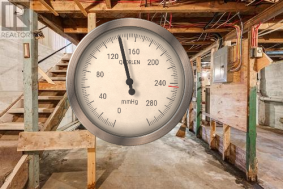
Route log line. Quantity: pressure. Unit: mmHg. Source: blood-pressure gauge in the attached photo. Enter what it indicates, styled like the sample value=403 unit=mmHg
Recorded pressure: value=140 unit=mmHg
